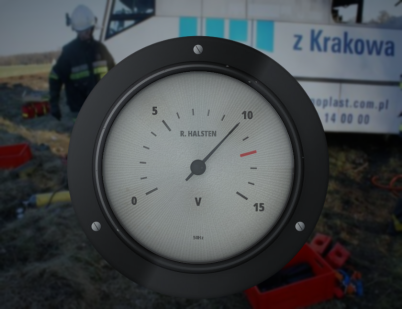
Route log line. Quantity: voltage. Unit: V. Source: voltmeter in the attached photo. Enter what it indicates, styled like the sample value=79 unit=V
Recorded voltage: value=10 unit=V
